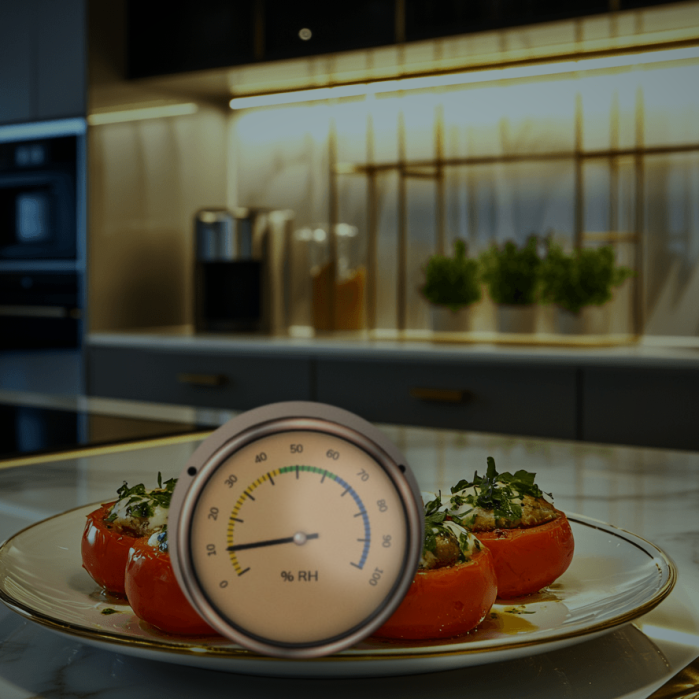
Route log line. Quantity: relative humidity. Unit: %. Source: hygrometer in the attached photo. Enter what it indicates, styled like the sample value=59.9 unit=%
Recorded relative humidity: value=10 unit=%
